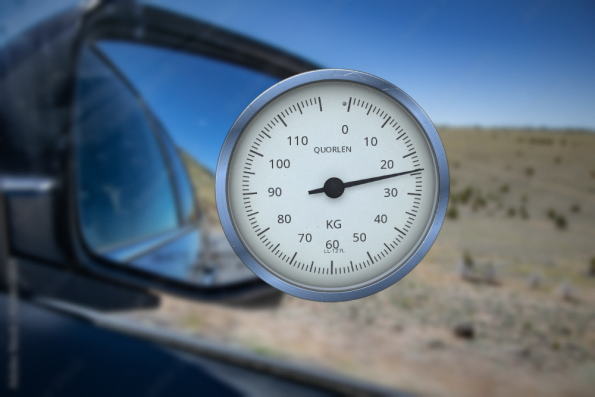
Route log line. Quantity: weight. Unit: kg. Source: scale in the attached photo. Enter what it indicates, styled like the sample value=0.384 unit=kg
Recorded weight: value=24 unit=kg
